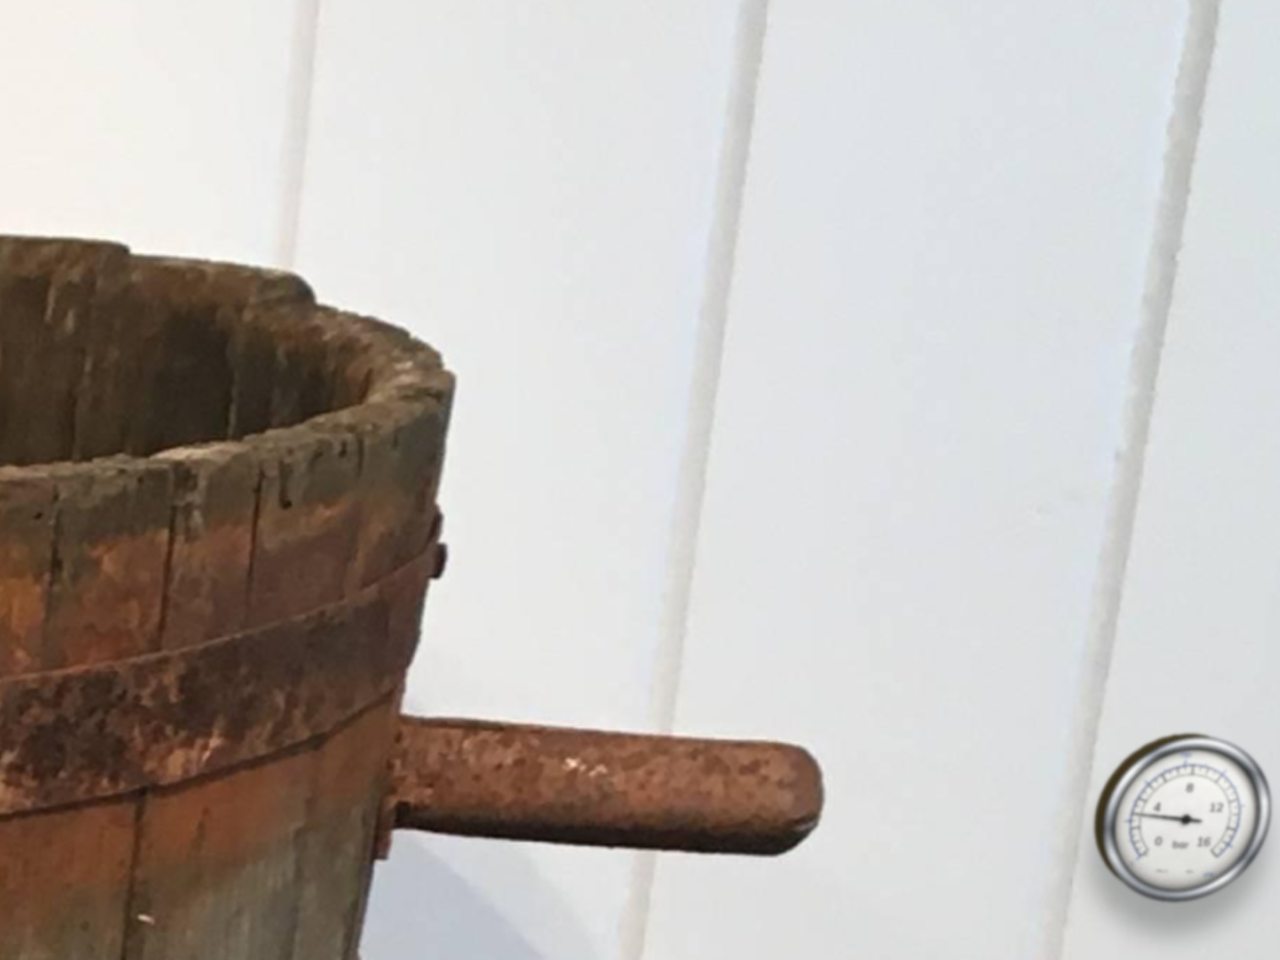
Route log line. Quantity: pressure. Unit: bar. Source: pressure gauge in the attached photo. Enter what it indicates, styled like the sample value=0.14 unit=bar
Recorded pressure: value=3 unit=bar
